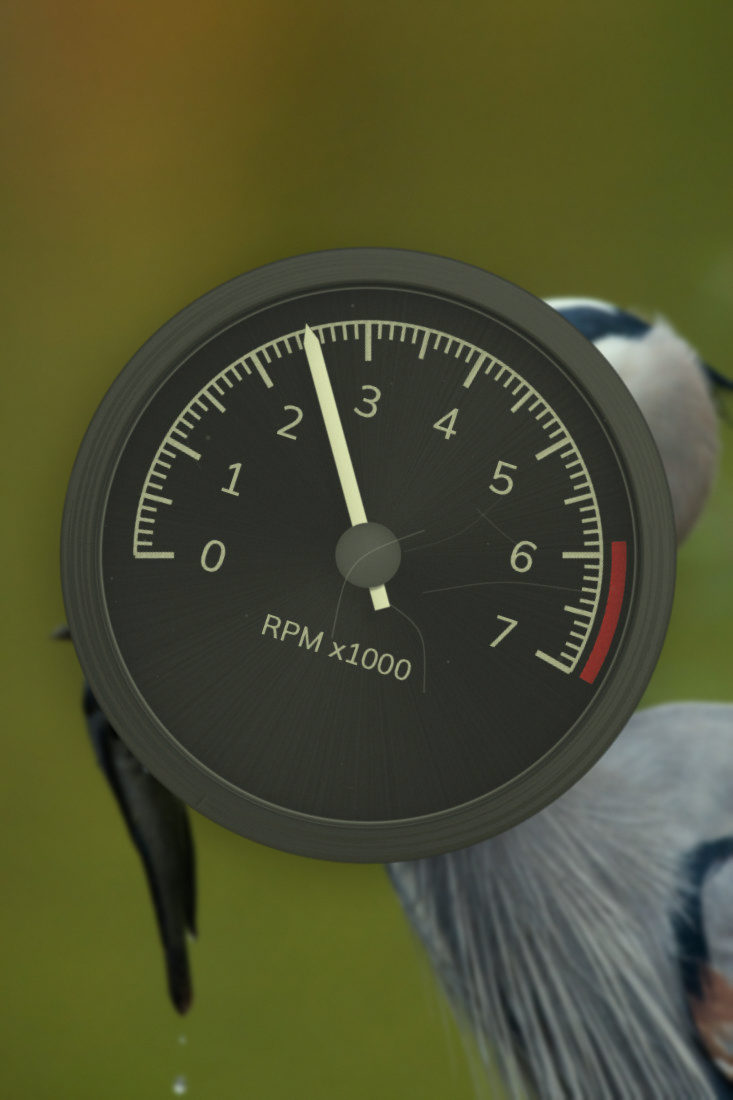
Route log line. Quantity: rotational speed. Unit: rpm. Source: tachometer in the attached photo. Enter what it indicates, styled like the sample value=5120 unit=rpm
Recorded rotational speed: value=2500 unit=rpm
